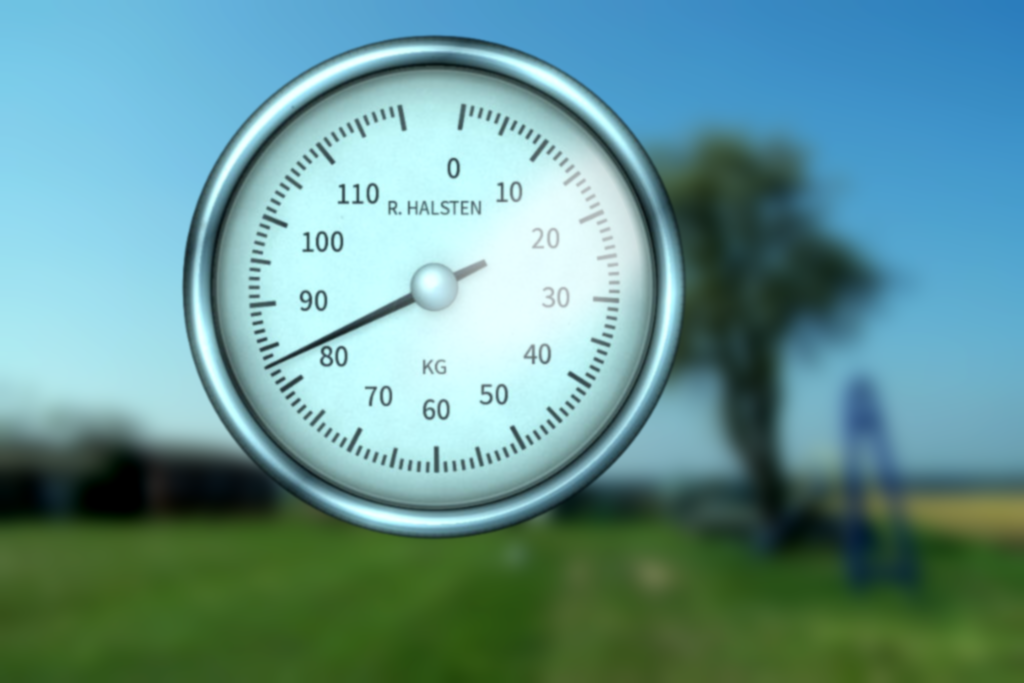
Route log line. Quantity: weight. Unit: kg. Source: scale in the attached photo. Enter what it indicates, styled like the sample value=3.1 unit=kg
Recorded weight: value=83 unit=kg
